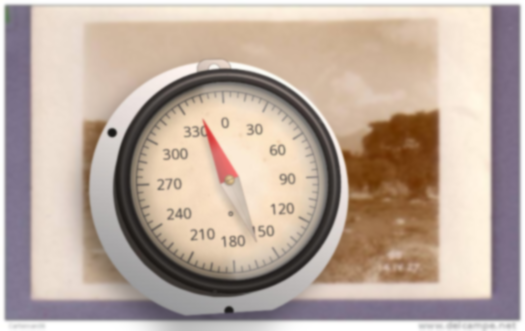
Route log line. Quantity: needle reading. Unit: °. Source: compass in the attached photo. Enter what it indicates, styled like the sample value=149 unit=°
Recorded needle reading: value=340 unit=°
